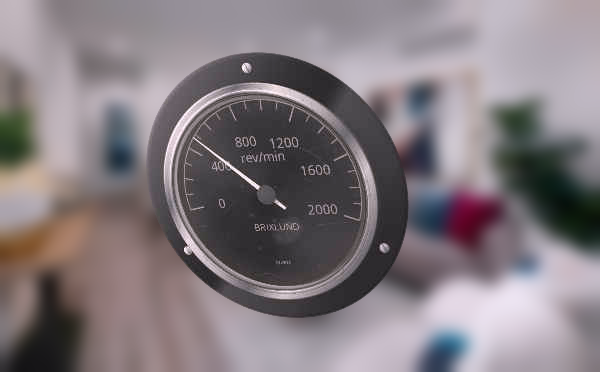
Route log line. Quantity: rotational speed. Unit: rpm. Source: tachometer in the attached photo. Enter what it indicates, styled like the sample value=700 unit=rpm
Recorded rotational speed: value=500 unit=rpm
